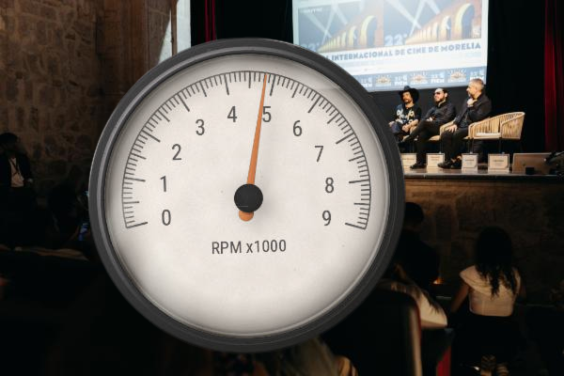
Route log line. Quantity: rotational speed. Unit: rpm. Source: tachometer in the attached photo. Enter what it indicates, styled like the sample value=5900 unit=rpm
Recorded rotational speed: value=4800 unit=rpm
